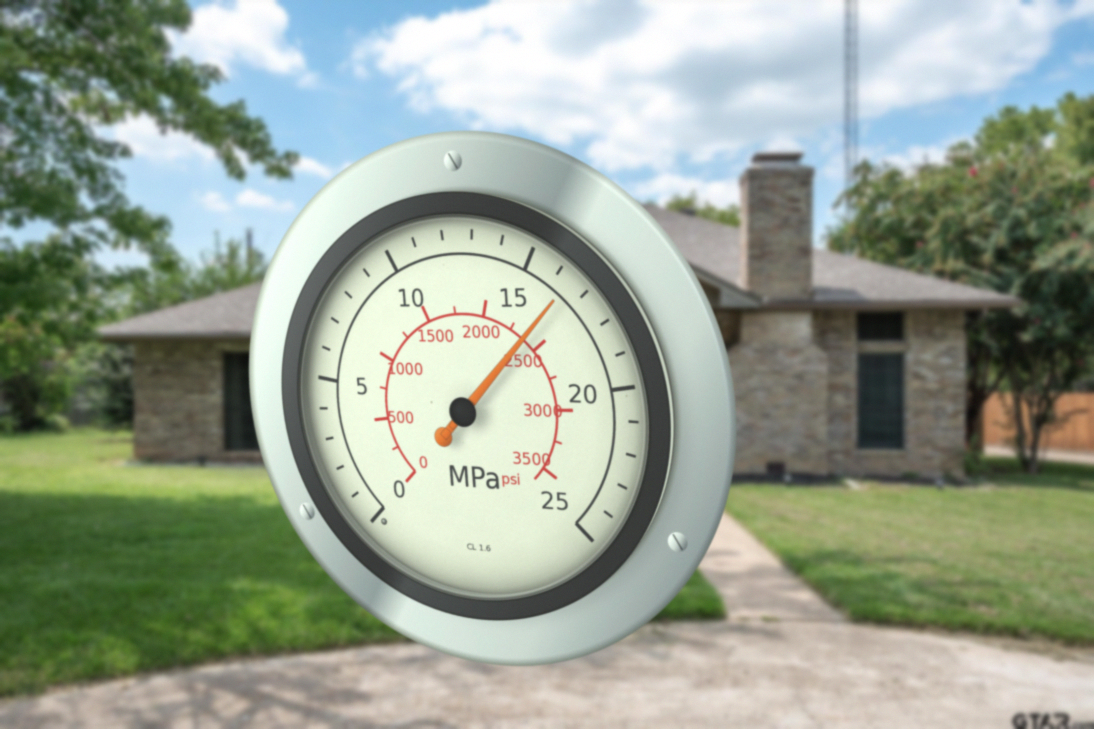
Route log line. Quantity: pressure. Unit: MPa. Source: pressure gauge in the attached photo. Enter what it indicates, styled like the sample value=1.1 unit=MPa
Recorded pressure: value=16.5 unit=MPa
